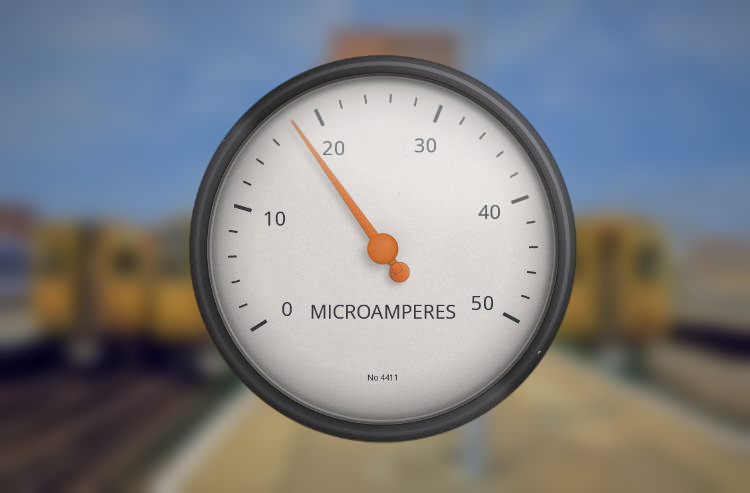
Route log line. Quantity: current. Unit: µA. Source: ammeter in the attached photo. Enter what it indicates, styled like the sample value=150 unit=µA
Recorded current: value=18 unit=µA
